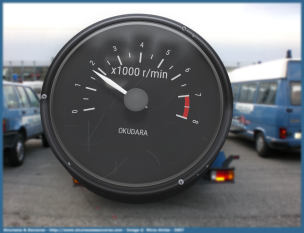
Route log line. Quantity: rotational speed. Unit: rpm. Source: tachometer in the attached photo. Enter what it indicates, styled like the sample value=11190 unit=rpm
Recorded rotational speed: value=1750 unit=rpm
